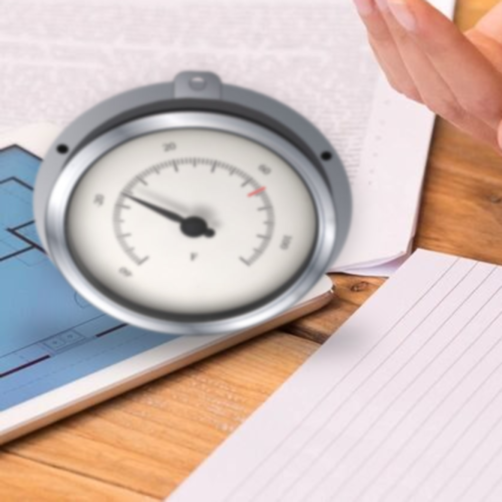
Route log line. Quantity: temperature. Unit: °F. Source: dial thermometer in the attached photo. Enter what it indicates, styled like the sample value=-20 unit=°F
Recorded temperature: value=-10 unit=°F
